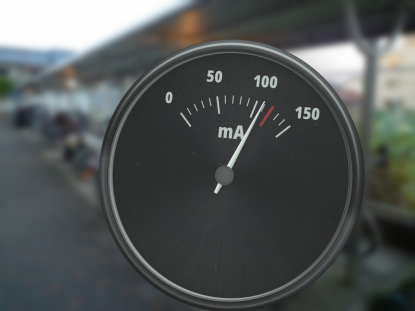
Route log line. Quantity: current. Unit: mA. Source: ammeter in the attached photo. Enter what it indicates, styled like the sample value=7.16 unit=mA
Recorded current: value=110 unit=mA
